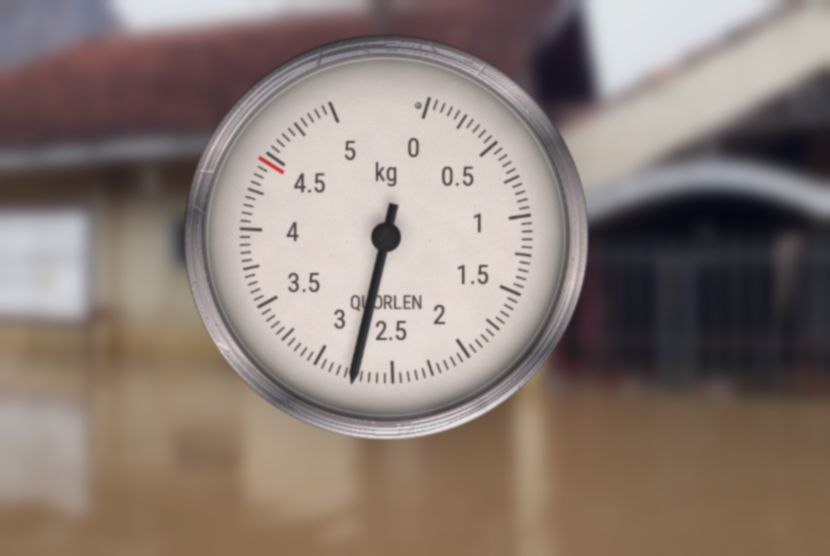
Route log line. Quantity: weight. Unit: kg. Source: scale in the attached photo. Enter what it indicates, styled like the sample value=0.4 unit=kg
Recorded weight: value=2.75 unit=kg
